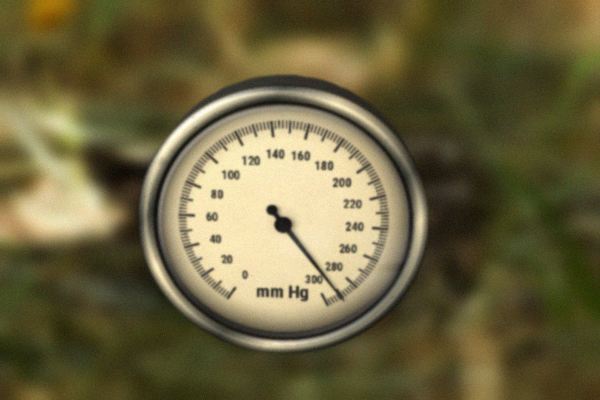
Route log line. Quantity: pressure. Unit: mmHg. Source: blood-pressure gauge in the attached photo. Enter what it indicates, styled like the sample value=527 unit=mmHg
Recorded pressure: value=290 unit=mmHg
